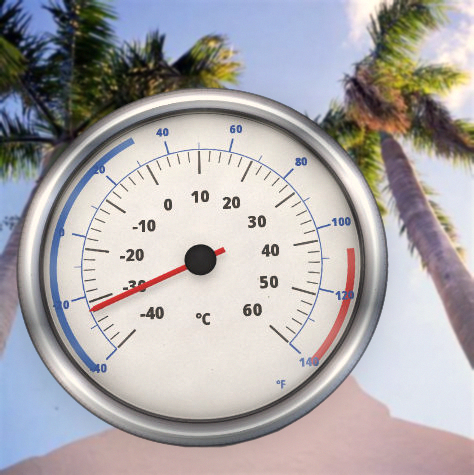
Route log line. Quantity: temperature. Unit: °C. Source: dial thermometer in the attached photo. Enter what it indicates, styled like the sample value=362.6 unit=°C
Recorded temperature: value=-32 unit=°C
